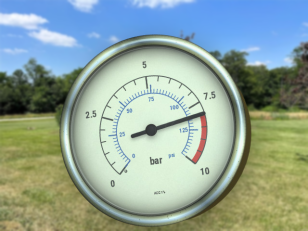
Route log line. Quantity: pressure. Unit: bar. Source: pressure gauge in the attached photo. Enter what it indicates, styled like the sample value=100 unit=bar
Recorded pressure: value=8 unit=bar
